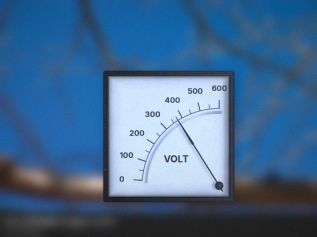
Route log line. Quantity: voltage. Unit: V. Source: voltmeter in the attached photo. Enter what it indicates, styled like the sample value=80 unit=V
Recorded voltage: value=375 unit=V
